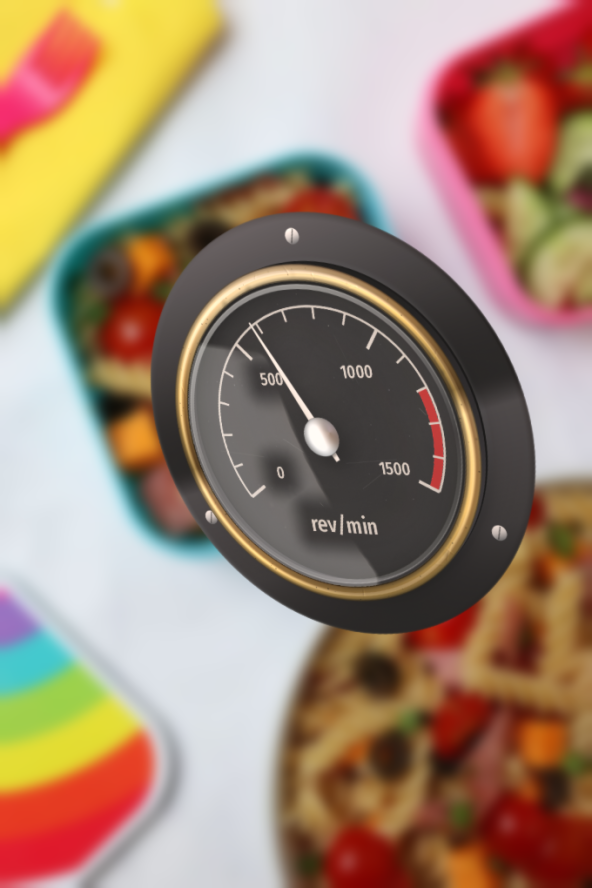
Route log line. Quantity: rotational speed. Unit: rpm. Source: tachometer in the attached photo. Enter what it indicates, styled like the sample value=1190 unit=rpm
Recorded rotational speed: value=600 unit=rpm
